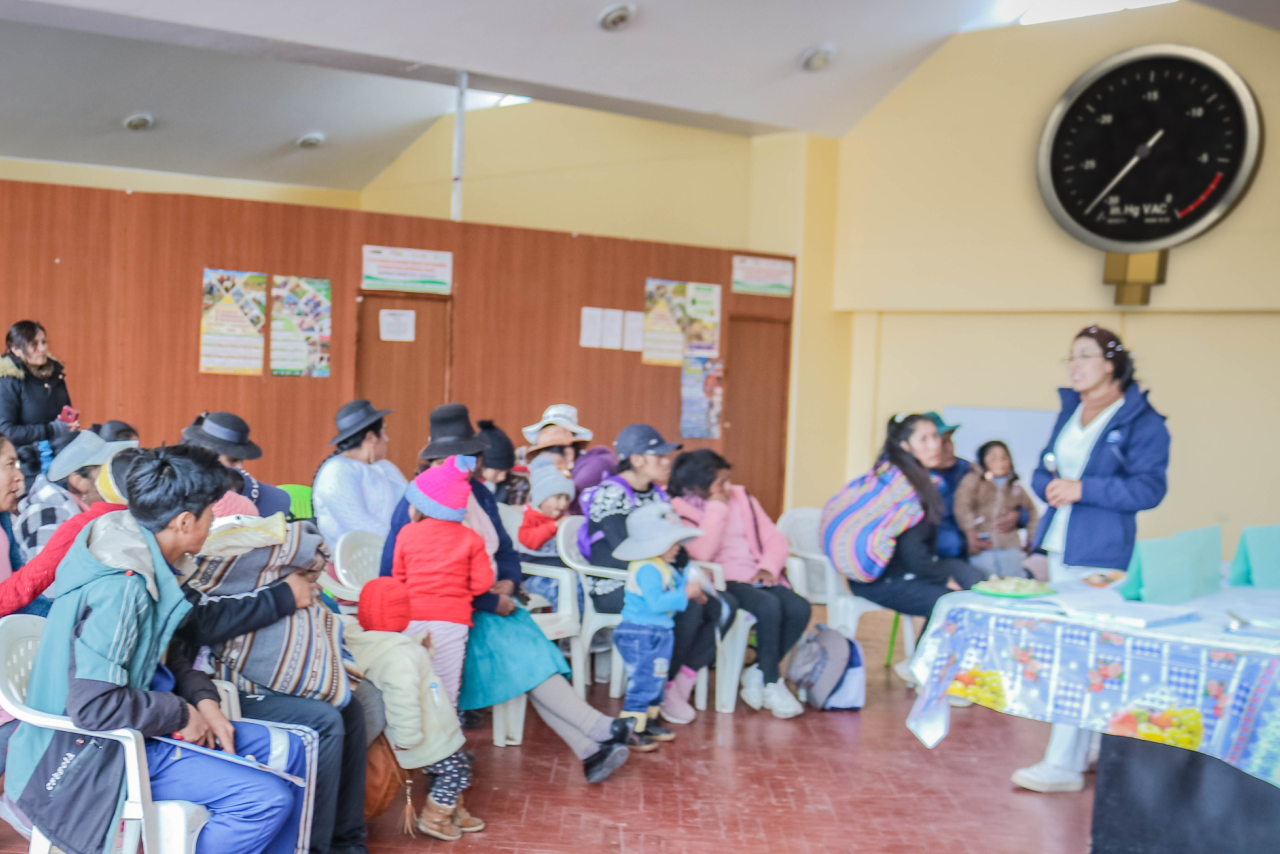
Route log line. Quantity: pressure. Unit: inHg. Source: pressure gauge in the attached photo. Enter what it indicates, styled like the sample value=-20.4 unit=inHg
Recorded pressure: value=-29 unit=inHg
